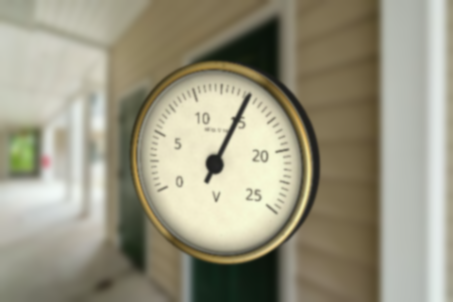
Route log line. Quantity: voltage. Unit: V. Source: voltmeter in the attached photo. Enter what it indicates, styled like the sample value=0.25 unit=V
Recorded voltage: value=15 unit=V
